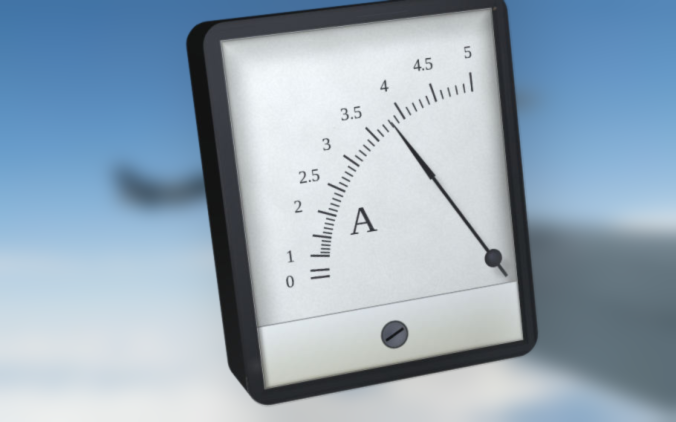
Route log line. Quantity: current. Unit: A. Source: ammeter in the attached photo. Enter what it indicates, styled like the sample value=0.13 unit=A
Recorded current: value=3.8 unit=A
